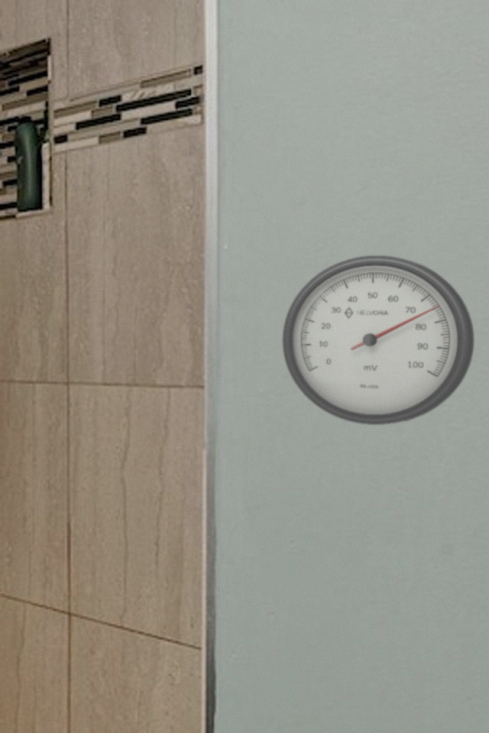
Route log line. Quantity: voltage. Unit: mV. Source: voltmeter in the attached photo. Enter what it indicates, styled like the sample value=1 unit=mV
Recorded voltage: value=75 unit=mV
